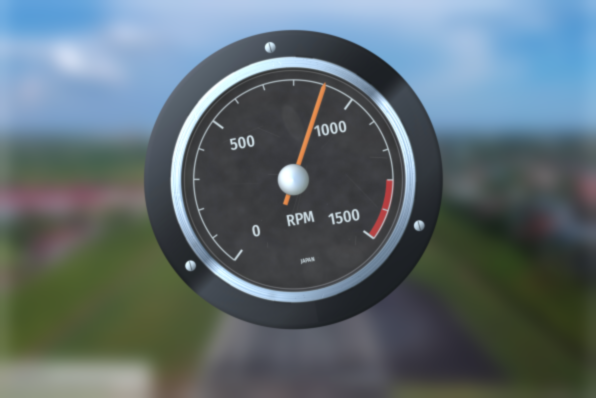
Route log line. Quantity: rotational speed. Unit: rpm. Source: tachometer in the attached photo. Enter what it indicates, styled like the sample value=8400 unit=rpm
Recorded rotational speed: value=900 unit=rpm
